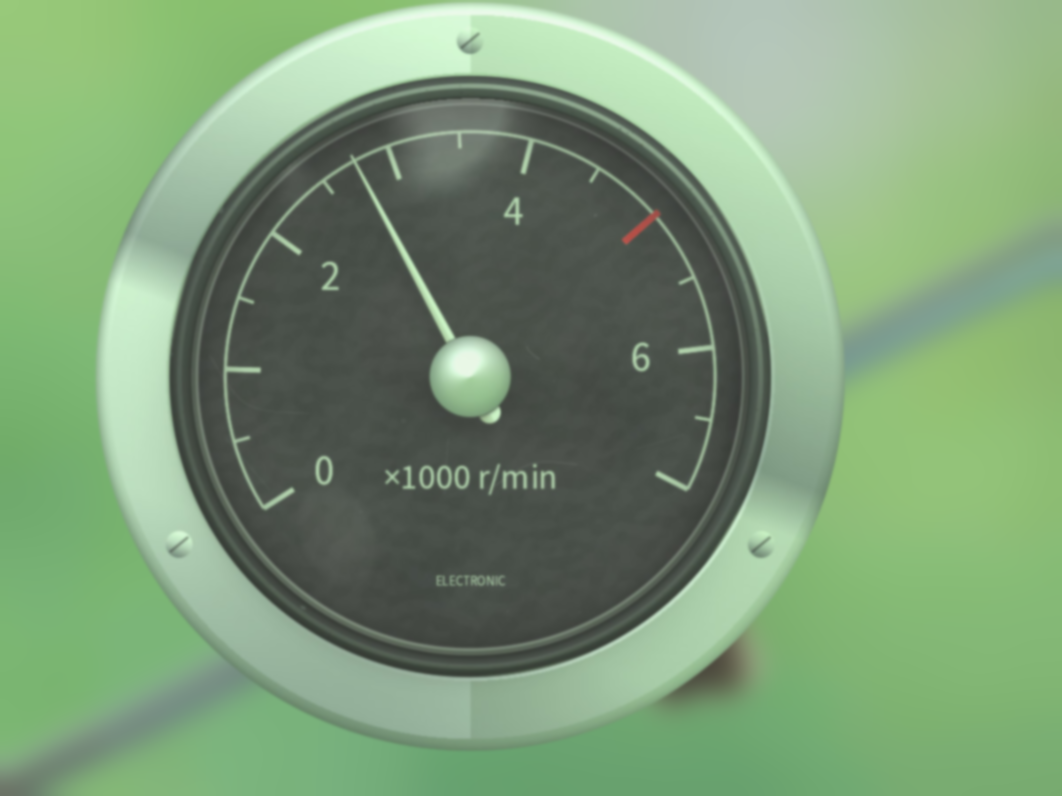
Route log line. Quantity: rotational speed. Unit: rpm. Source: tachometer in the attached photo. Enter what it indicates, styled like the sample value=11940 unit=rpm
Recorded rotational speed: value=2750 unit=rpm
